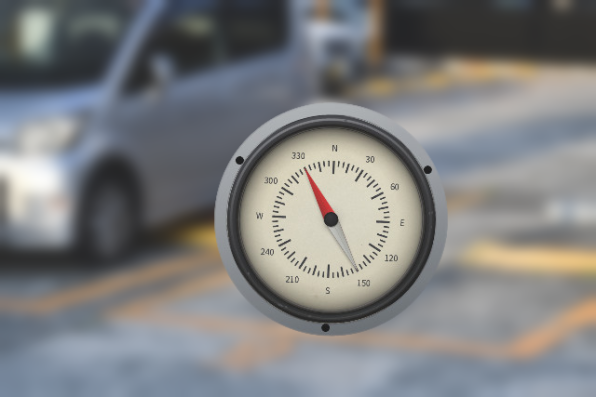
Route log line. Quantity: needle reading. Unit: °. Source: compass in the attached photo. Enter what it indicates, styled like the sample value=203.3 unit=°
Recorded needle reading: value=330 unit=°
